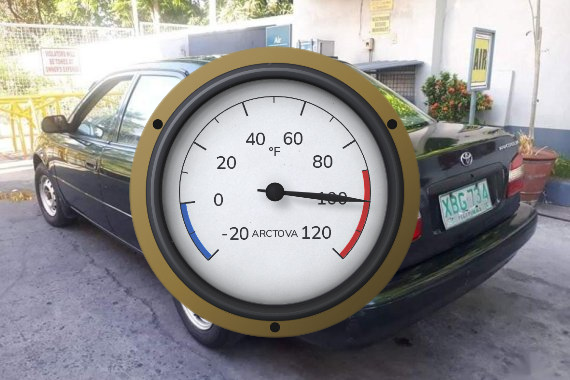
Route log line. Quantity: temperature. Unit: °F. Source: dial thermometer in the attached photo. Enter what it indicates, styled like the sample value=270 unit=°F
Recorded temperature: value=100 unit=°F
